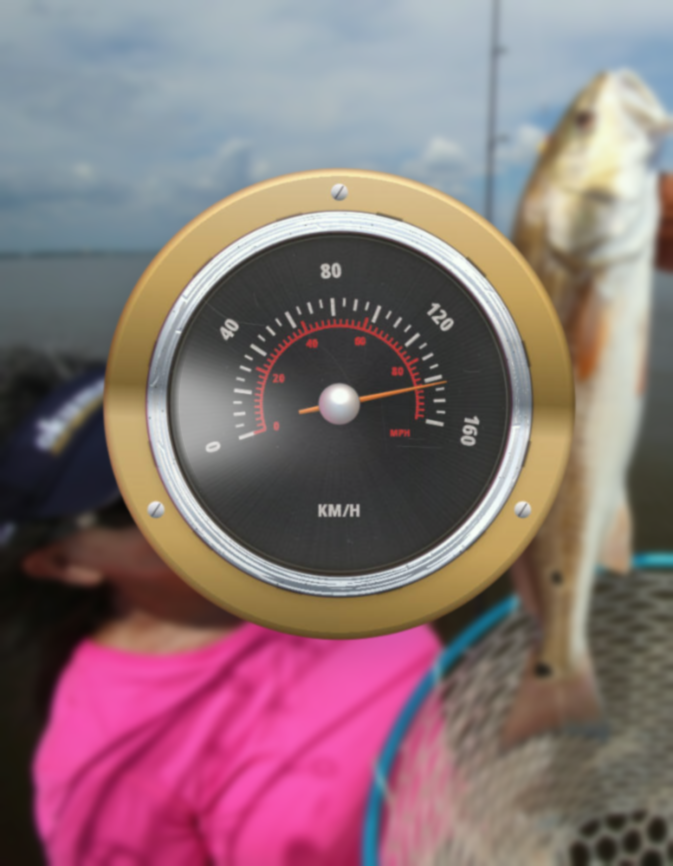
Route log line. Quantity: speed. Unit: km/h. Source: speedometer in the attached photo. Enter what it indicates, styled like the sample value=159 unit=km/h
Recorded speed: value=142.5 unit=km/h
